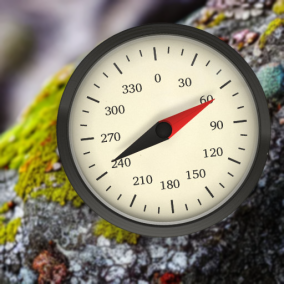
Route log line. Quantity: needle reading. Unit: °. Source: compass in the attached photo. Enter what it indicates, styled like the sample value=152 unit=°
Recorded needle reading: value=65 unit=°
